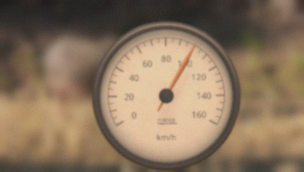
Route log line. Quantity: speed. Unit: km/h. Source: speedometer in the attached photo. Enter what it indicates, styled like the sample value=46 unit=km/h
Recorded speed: value=100 unit=km/h
